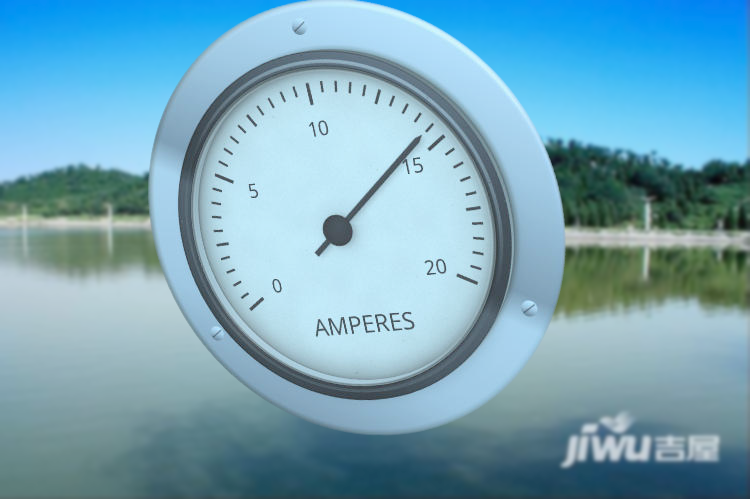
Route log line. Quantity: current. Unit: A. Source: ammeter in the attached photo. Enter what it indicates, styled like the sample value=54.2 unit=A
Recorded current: value=14.5 unit=A
